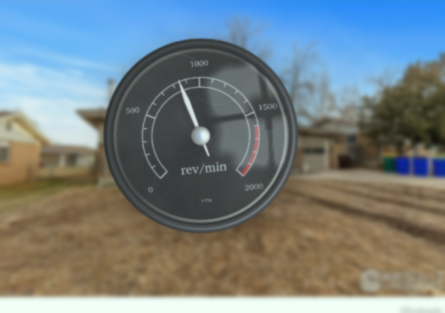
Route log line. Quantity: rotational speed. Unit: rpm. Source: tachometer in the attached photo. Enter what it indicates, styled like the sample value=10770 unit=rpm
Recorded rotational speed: value=850 unit=rpm
